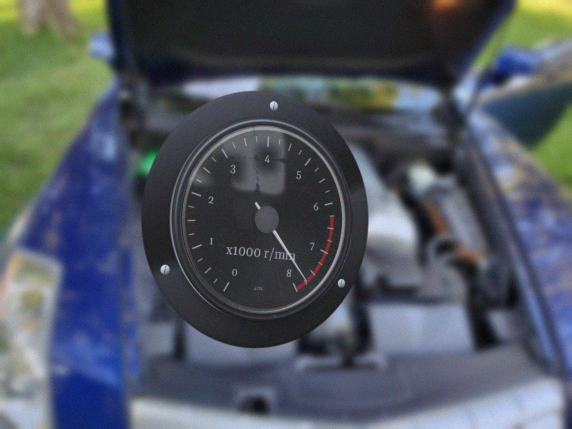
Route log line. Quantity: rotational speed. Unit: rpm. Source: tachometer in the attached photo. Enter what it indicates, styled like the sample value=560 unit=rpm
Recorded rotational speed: value=7750 unit=rpm
